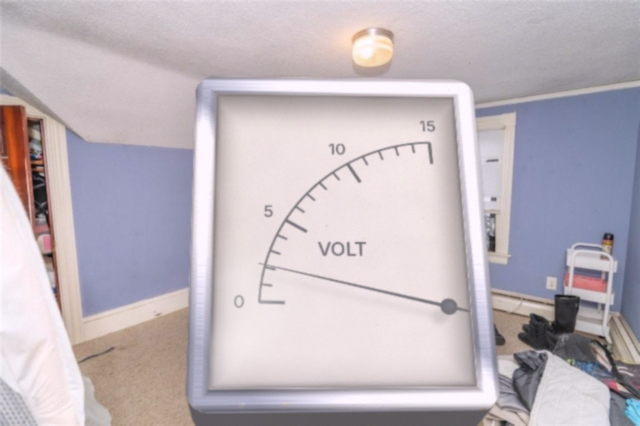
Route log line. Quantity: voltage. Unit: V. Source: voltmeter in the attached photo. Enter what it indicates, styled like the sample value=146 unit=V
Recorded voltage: value=2 unit=V
